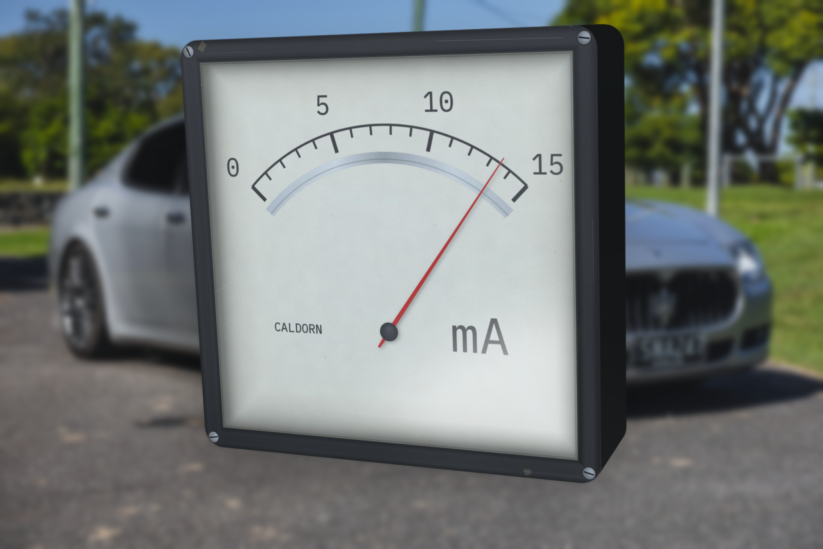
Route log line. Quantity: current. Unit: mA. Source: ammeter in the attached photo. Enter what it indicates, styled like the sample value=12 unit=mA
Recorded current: value=13.5 unit=mA
